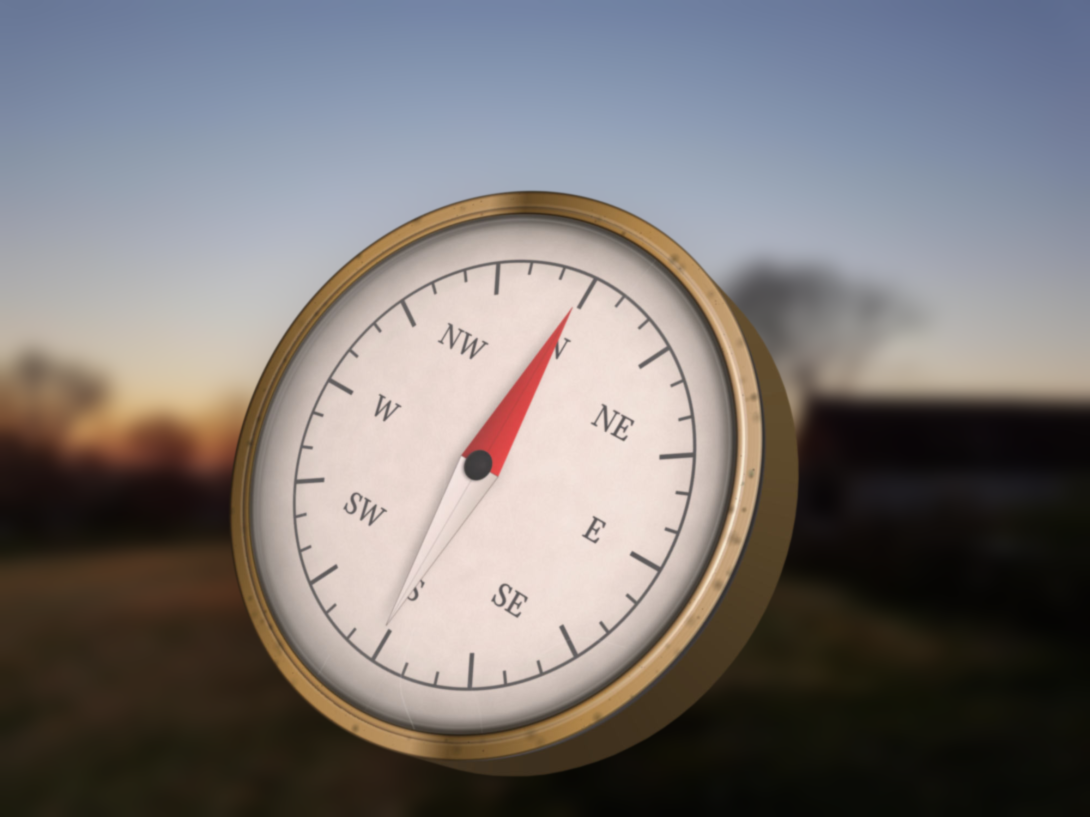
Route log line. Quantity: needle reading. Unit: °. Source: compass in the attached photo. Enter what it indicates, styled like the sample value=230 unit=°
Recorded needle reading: value=0 unit=°
